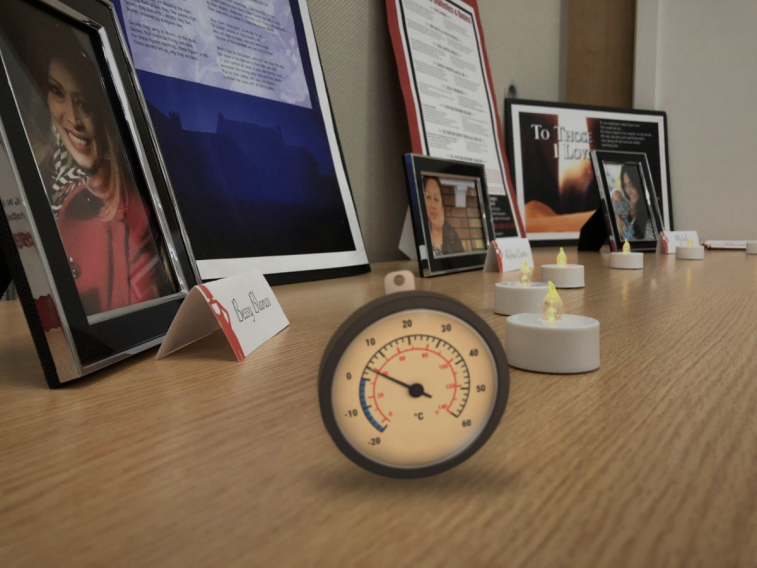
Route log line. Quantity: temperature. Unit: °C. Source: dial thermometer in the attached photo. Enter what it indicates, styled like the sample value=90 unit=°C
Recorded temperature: value=4 unit=°C
